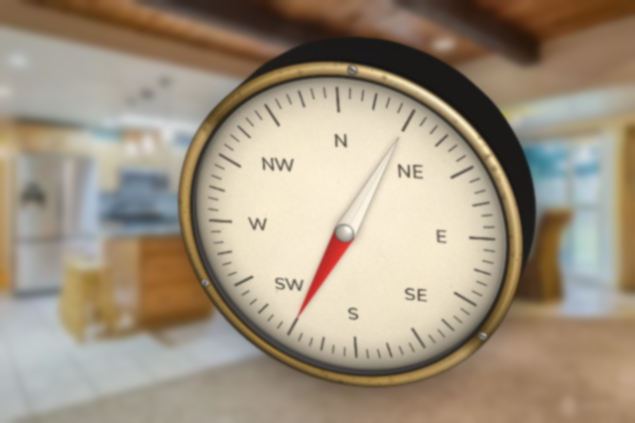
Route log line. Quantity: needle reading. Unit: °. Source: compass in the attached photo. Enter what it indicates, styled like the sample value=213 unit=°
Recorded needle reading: value=210 unit=°
